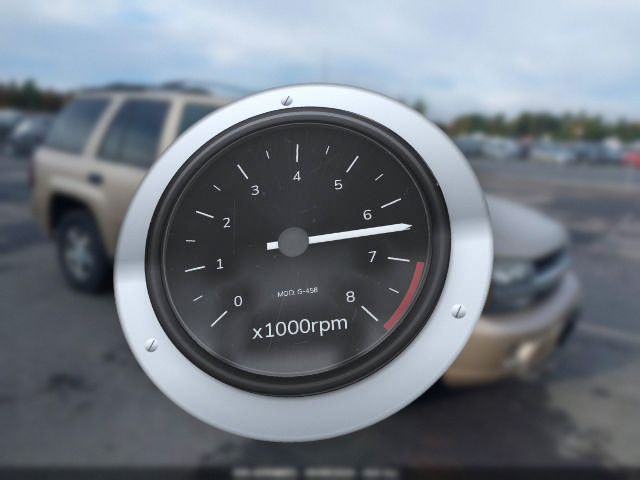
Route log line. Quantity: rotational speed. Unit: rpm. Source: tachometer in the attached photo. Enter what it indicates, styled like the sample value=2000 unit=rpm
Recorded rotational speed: value=6500 unit=rpm
